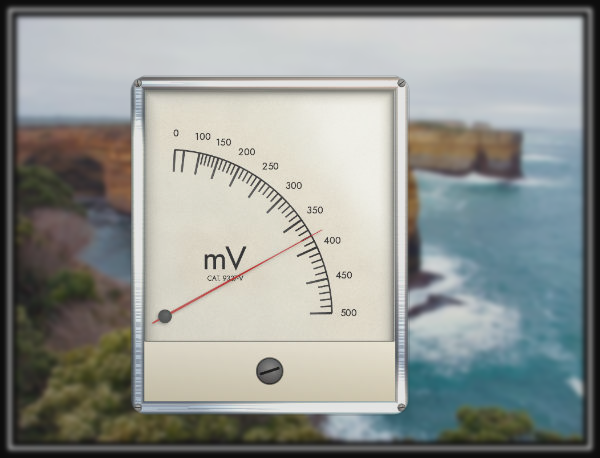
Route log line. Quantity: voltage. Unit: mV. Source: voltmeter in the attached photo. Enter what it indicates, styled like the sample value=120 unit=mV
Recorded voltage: value=380 unit=mV
